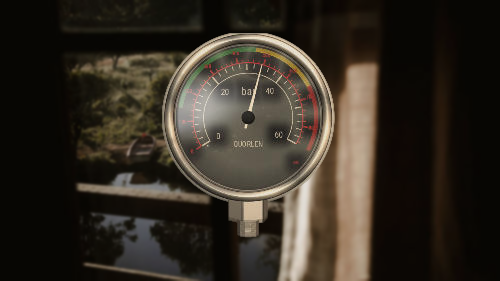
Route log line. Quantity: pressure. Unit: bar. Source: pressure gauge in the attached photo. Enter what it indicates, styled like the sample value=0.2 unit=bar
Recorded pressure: value=34 unit=bar
